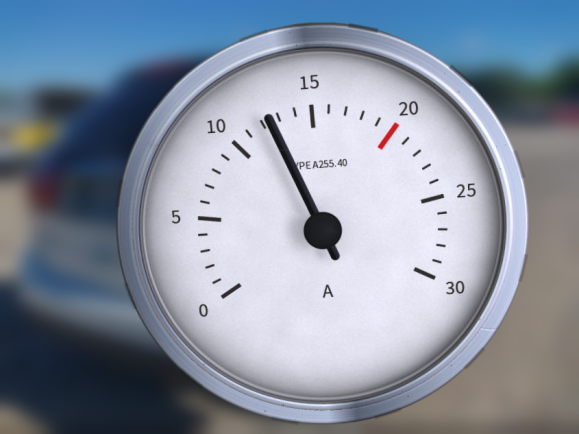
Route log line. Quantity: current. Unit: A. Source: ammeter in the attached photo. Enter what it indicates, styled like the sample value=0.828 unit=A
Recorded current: value=12.5 unit=A
